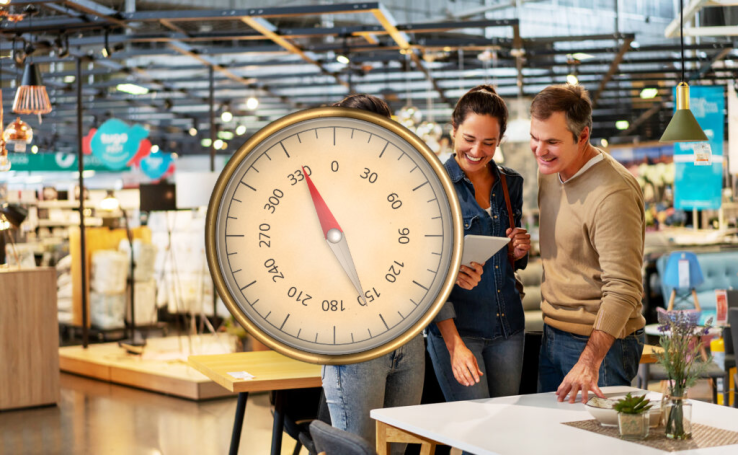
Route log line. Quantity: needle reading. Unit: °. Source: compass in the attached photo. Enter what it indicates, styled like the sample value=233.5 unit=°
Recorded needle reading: value=335 unit=°
